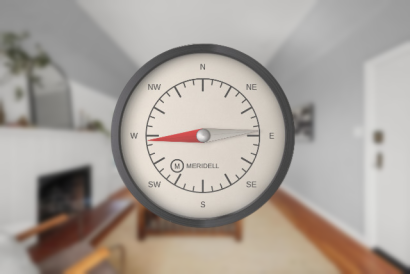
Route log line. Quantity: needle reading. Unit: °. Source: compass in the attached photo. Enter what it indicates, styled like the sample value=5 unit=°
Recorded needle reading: value=265 unit=°
